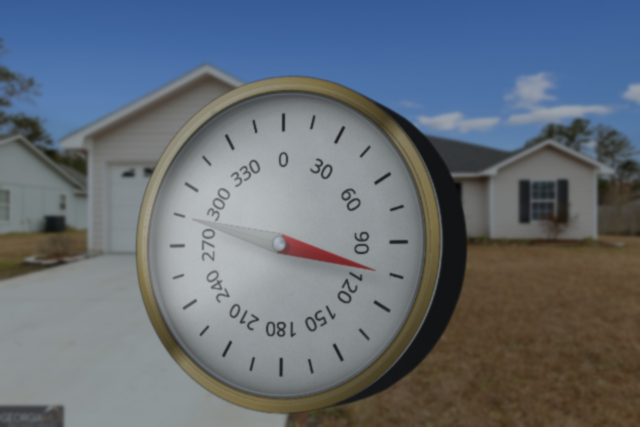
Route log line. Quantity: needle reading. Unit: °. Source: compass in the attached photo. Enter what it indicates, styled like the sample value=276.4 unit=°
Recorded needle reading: value=105 unit=°
